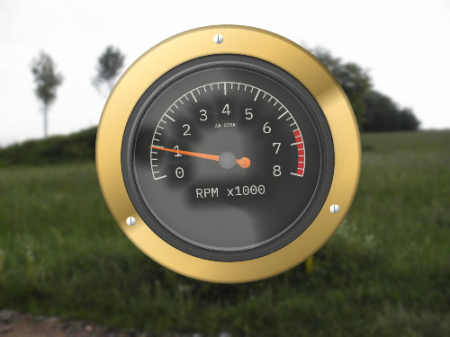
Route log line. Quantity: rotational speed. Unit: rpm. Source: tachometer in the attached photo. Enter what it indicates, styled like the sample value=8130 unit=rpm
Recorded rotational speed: value=1000 unit=rpm
